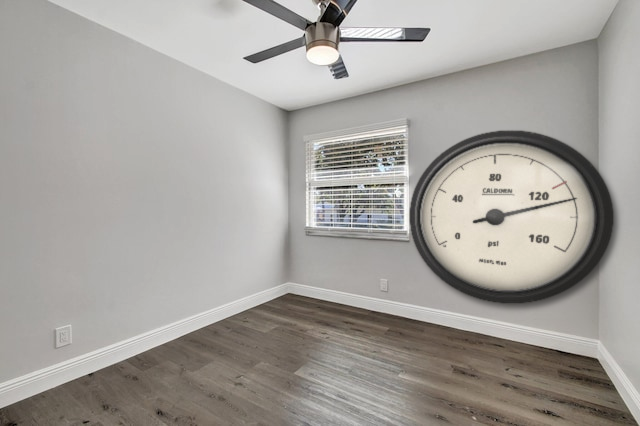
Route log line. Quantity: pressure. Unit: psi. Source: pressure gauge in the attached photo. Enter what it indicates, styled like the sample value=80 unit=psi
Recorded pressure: value=130 unit=psi
